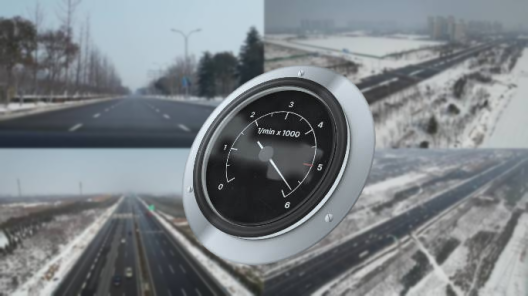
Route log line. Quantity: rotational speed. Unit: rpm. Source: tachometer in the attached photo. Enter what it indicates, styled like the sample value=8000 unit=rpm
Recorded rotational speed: value=5750 unit=rpm
